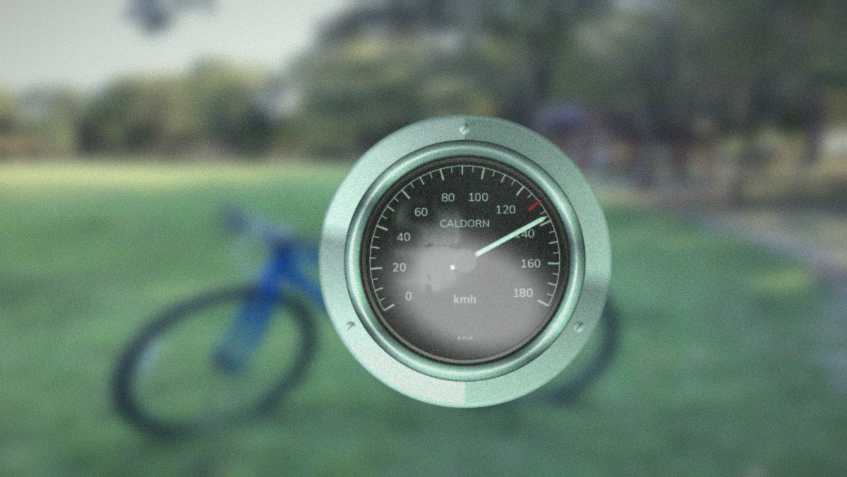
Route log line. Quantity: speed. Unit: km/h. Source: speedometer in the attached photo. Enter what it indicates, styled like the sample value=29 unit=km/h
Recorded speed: value=137.5 unit=km/h
